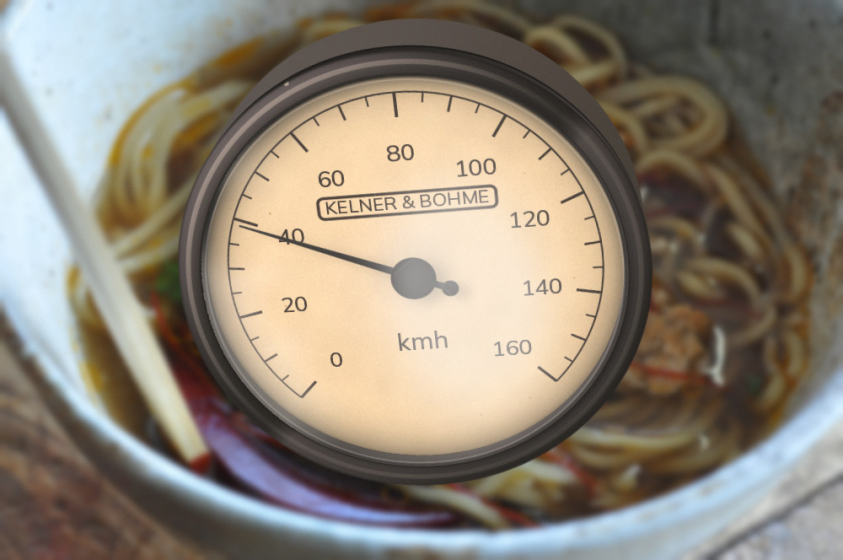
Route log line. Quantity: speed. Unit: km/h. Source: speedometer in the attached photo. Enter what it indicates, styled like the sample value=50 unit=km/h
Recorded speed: value=40 unit=km/h
